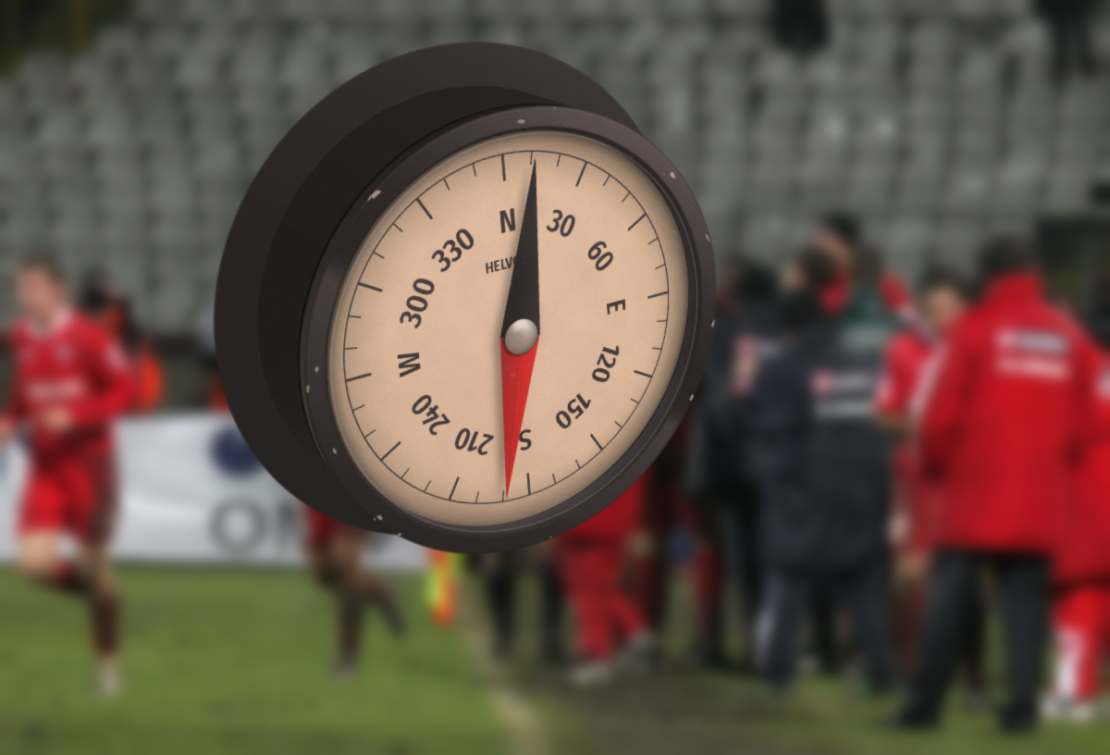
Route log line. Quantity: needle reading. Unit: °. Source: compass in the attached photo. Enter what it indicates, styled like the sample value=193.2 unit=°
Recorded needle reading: value=190 unit=°
